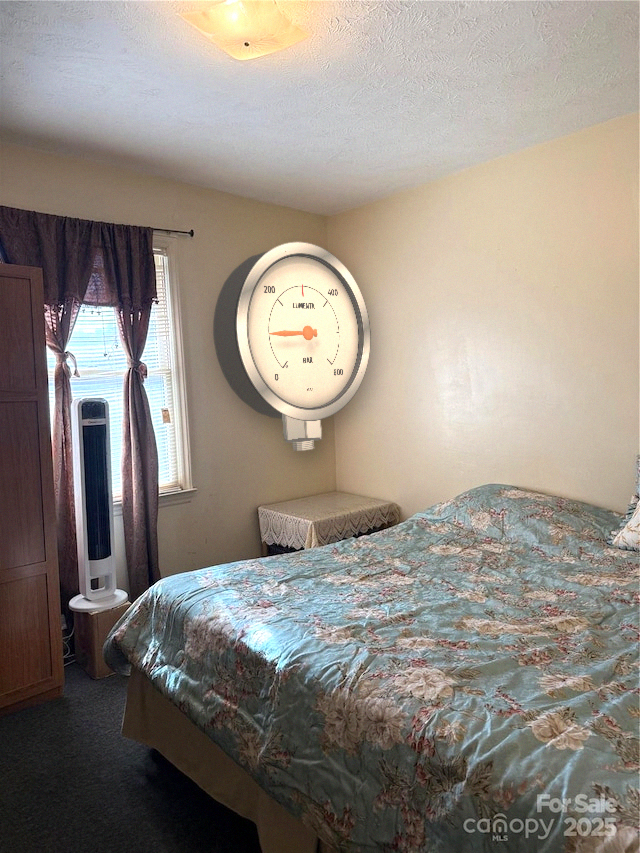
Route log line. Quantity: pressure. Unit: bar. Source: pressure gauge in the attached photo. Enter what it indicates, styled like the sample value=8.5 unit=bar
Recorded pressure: value=100 unit=bar
